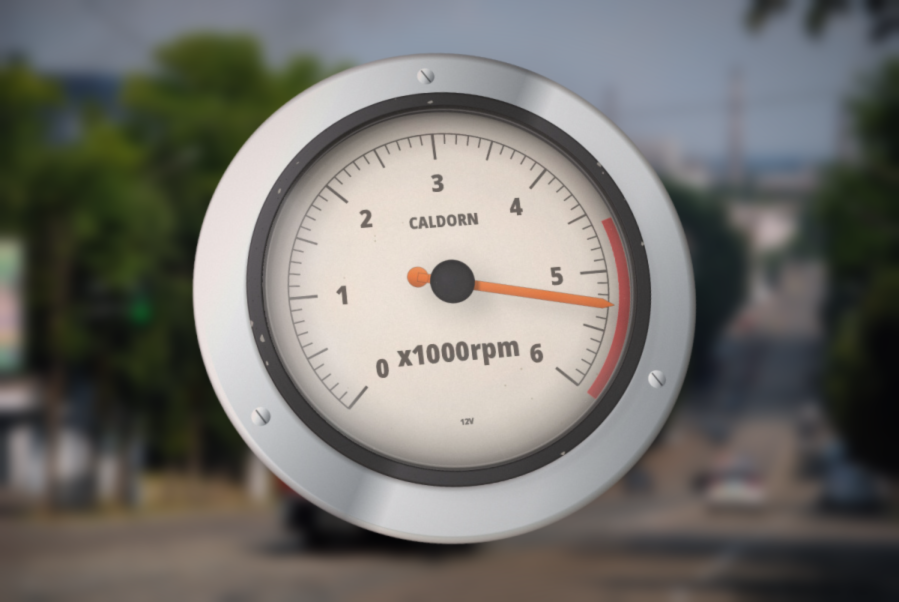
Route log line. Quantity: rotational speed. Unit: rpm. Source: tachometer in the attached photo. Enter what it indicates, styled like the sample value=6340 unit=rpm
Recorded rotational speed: value=5300 unit=rpm
